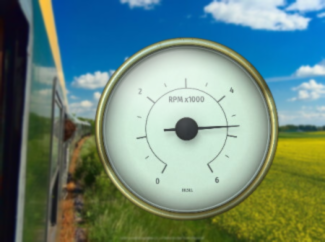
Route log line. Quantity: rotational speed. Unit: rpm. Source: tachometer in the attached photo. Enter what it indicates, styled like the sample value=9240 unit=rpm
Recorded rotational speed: value=4750 unit=rpm
